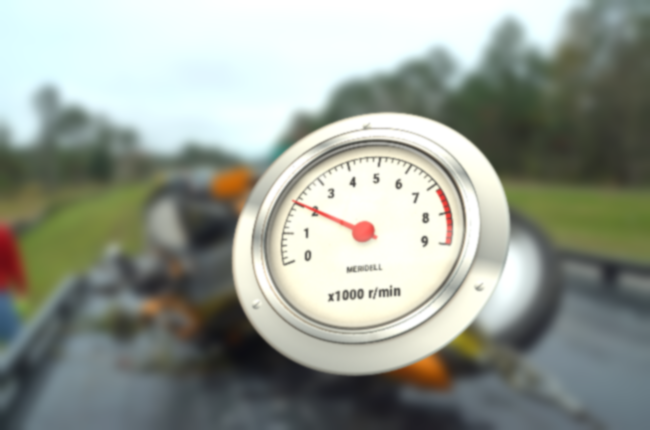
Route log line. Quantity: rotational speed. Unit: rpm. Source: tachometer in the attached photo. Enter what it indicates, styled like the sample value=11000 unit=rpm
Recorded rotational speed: value=2000 unit=rpm
